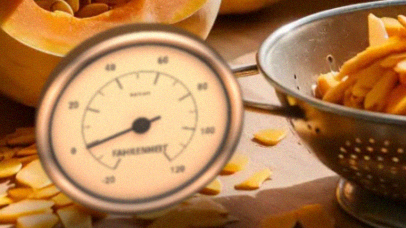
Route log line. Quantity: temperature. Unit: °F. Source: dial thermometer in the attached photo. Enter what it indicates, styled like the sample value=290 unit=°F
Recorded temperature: value=0 unit=°F
